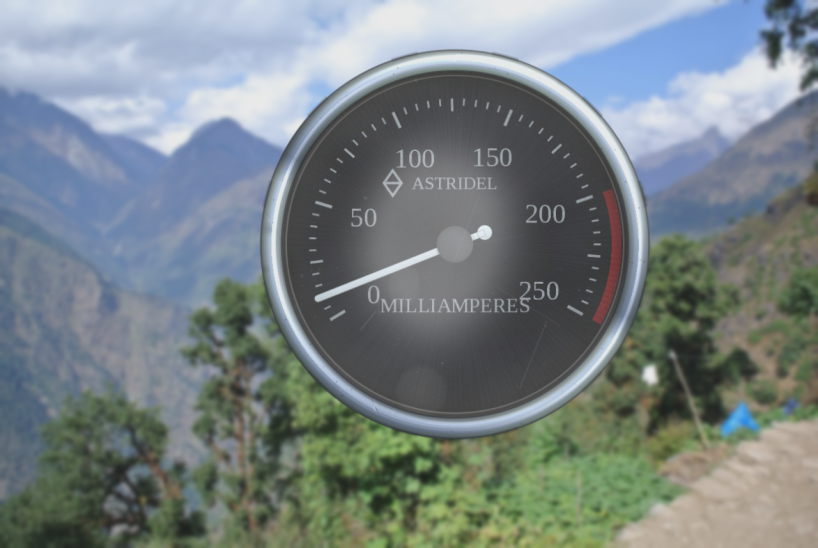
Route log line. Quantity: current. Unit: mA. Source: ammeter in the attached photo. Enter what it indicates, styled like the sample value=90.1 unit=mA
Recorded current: value=10 unit=mA
